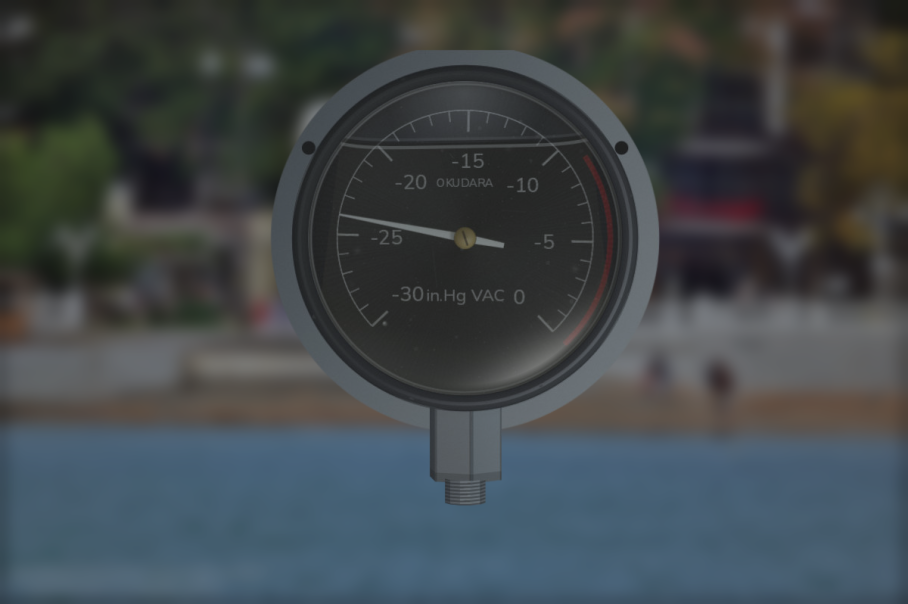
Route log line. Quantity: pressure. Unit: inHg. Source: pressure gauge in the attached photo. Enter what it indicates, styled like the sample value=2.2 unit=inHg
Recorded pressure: value=-24 unit=inHg
